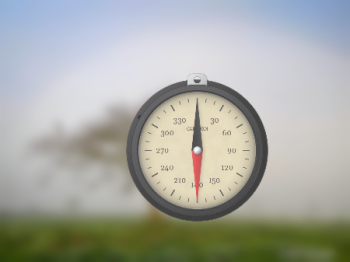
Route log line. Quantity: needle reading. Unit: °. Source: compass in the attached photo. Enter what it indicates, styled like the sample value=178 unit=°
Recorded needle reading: value=180 unit=°
